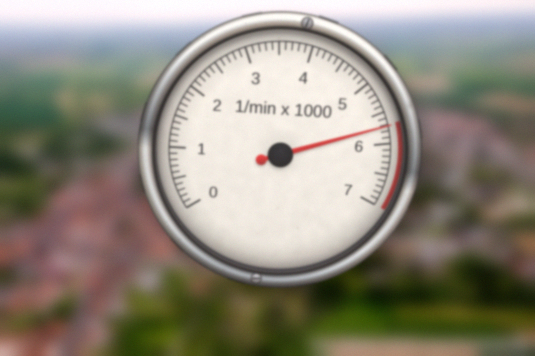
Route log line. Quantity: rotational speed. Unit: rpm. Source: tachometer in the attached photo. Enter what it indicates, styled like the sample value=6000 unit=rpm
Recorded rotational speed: value=5700 unit=rpm
